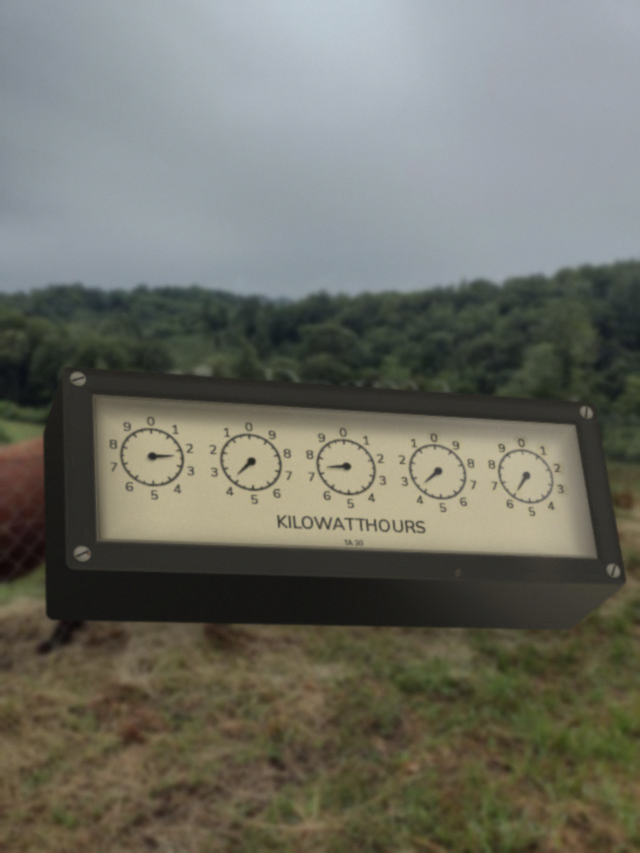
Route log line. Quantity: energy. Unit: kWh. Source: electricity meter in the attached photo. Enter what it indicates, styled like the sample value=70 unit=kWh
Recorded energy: value=23736 unit=kWh
